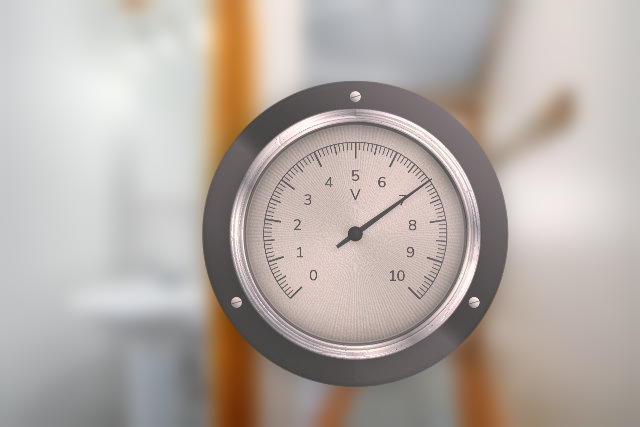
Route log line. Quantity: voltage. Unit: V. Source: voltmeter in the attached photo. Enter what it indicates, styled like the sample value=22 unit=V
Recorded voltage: value=7 unit=V
